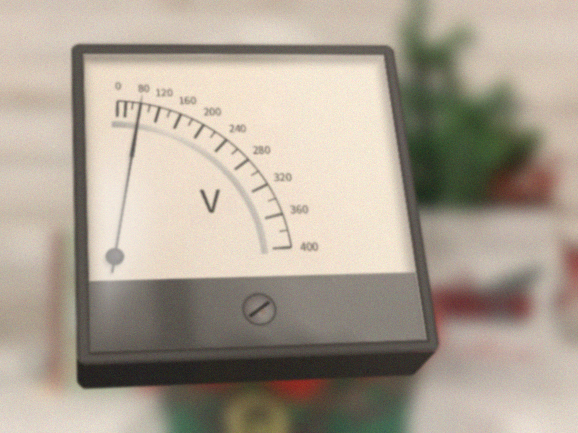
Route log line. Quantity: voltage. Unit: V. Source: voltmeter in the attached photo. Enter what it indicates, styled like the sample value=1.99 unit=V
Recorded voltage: value=80 unit=V
